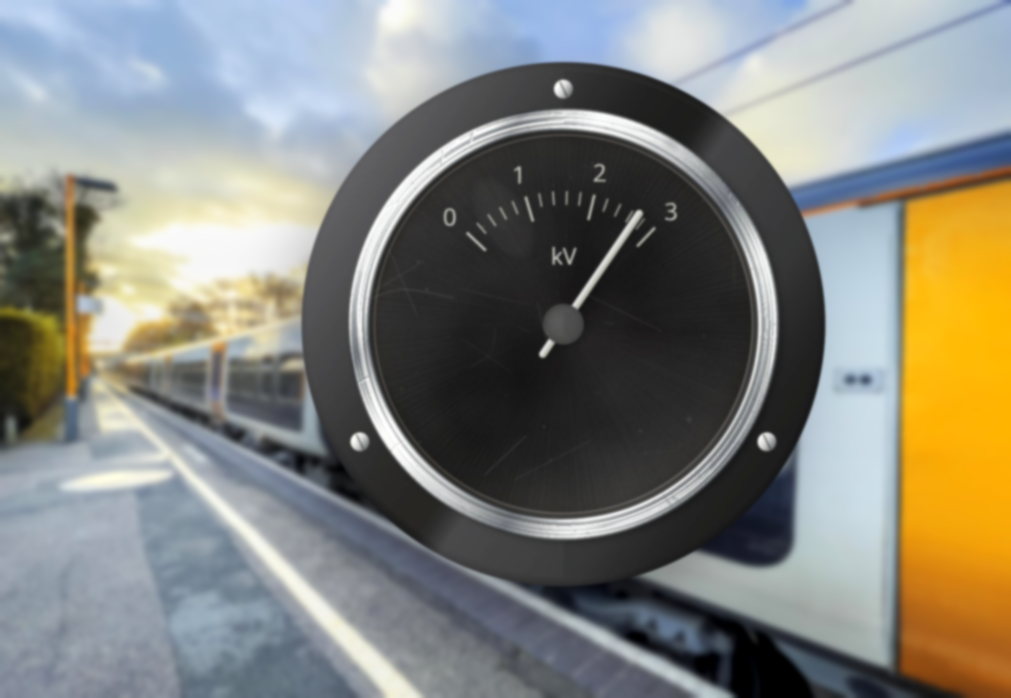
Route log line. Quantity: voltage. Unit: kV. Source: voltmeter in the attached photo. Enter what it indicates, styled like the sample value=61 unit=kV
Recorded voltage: value=2.7 unit=kV
